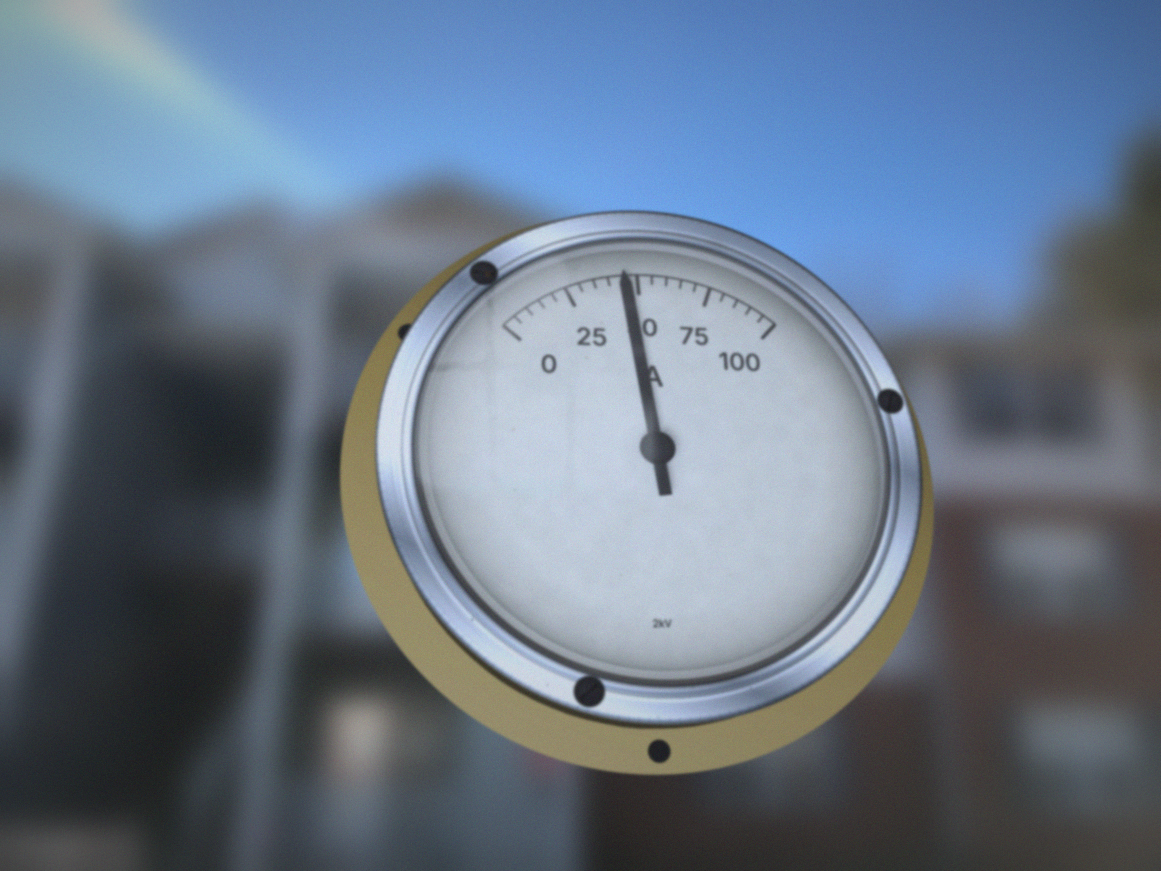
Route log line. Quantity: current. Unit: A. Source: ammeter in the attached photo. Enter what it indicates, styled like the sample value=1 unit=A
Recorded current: value=45 unit=A
